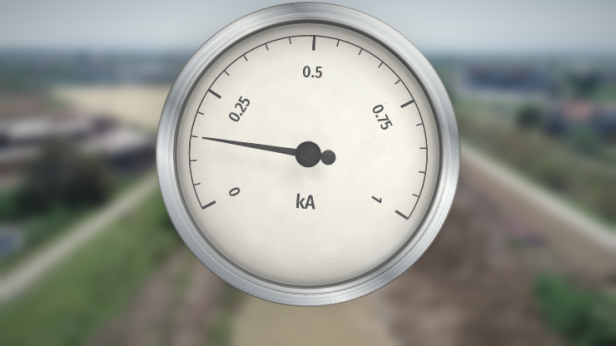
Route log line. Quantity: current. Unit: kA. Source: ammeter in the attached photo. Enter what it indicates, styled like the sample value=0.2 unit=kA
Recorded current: value=0.15 unit=kA
